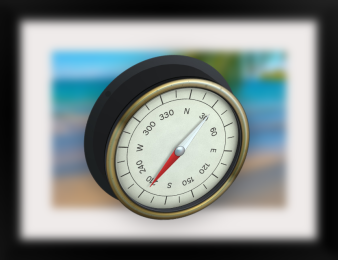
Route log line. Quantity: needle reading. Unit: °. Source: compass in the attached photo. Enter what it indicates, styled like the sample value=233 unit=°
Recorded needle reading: value=210 unit=°
